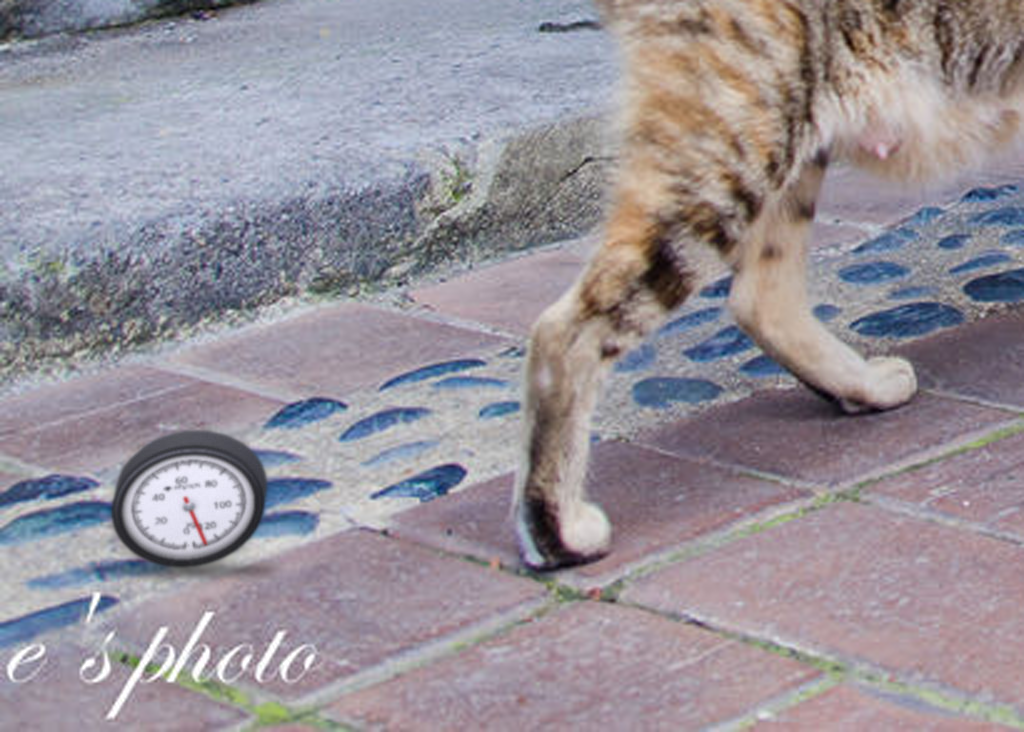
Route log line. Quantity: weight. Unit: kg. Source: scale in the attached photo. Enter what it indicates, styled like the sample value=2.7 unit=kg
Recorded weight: value=125 unit=kg
